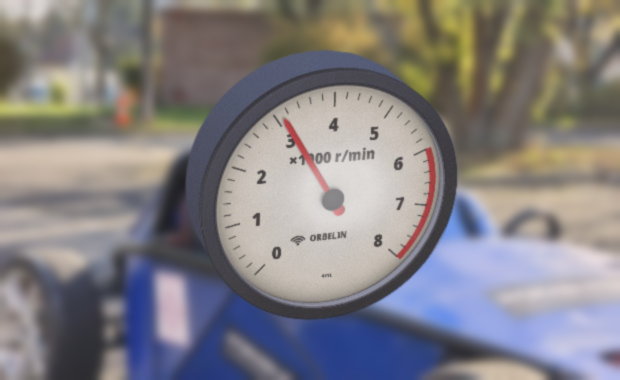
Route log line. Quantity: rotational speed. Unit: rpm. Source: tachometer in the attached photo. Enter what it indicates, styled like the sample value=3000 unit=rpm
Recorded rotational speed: value=3100 unit=rpm
